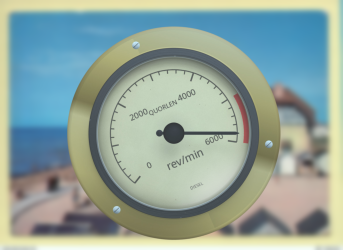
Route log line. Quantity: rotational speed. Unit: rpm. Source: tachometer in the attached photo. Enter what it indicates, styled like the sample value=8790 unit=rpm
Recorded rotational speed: value=5800 unit=rpm
